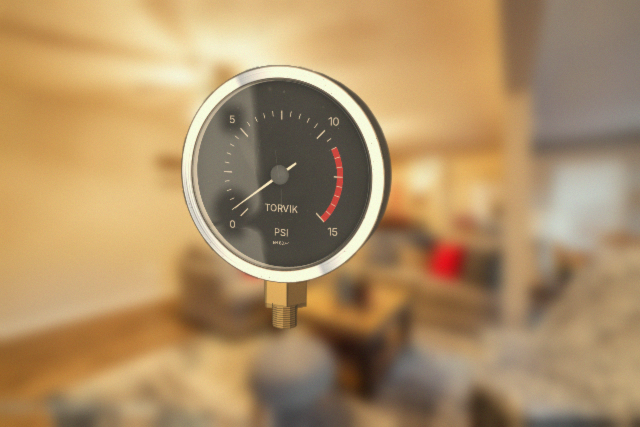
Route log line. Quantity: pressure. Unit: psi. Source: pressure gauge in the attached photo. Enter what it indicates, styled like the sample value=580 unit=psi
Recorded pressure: value=0.5 unit=psi
